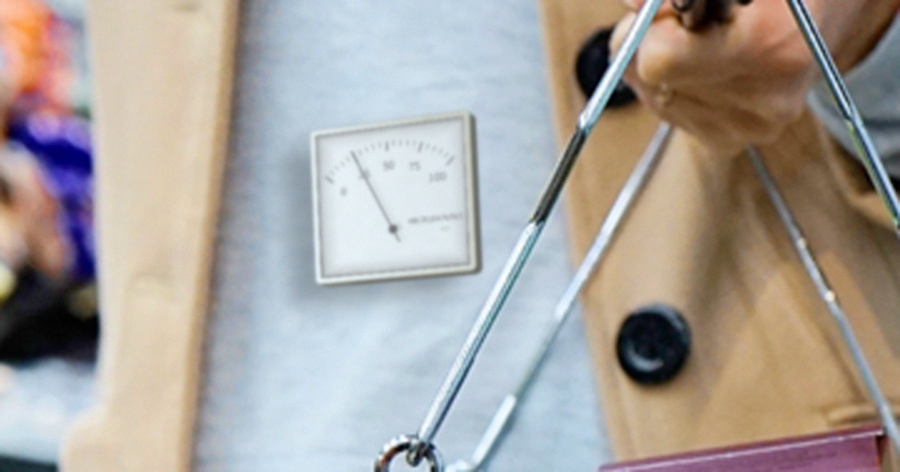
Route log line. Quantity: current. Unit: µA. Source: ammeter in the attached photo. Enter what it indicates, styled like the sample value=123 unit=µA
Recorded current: value=25 unit=µA
